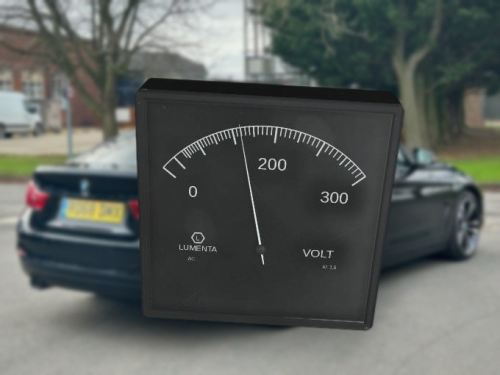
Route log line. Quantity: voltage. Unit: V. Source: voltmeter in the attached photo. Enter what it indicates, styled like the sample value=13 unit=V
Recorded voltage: value=160 unit=V
